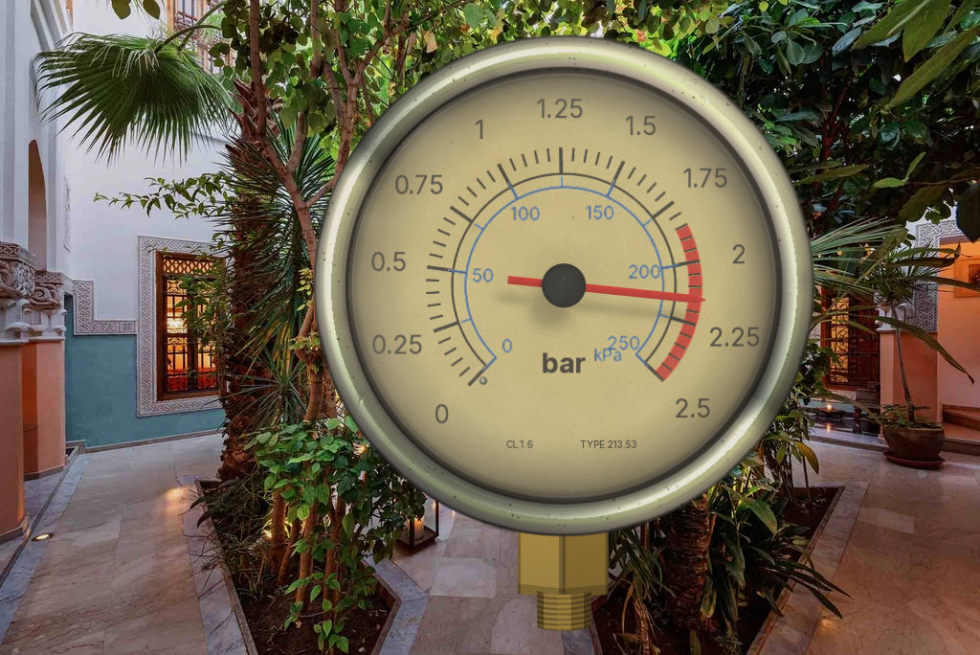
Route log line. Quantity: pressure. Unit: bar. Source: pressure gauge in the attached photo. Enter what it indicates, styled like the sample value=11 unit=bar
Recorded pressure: value=2.15 unit=bar
